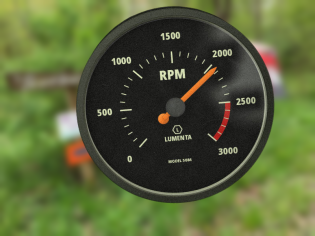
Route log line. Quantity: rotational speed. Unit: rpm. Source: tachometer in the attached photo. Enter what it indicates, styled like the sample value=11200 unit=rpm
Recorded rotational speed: value=2050 unit=rpm
